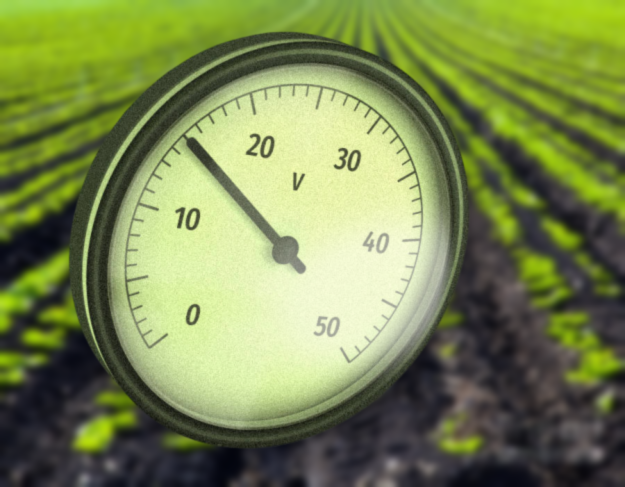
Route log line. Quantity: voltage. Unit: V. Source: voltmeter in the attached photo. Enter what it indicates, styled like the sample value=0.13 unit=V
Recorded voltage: value=15 unit=V
